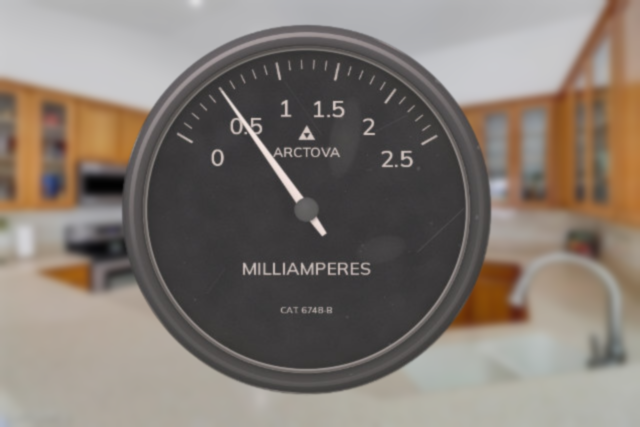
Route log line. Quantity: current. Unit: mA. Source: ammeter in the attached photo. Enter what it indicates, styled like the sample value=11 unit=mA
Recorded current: value=0.5 unit=mA
